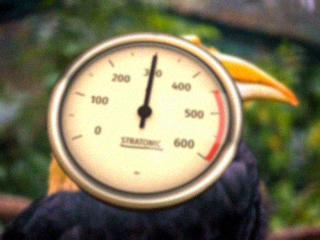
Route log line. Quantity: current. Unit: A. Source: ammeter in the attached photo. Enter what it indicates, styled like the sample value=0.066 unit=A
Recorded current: value=300 unit=A
